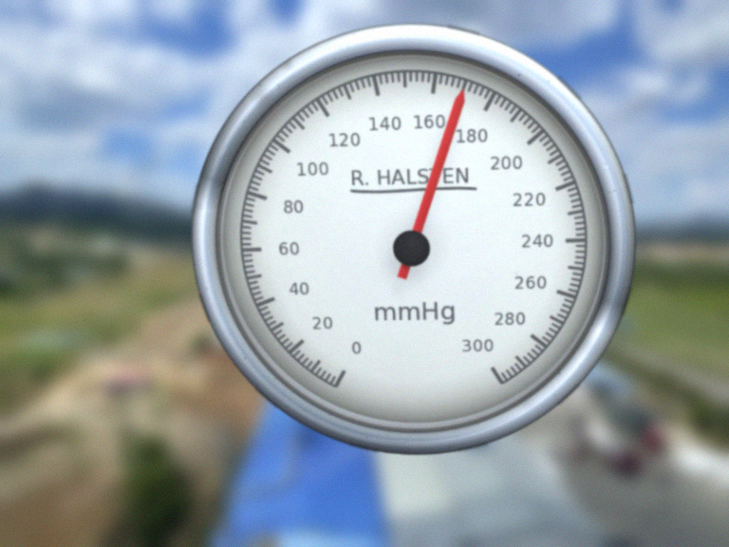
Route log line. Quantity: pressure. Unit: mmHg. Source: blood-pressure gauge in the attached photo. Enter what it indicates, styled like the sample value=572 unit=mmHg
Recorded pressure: value=170 unit=mmHg
